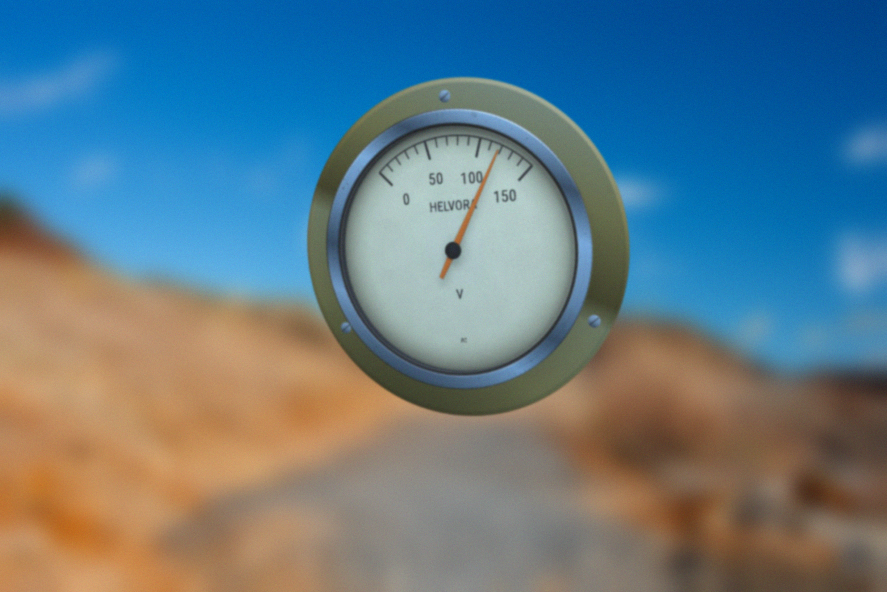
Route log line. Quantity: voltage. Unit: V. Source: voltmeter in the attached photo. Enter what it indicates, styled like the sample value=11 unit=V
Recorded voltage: value=120 unit=V
